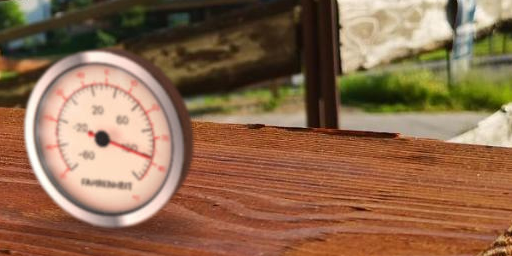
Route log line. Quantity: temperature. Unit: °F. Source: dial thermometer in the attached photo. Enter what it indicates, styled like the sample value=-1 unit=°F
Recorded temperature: value=100 unit=°F
